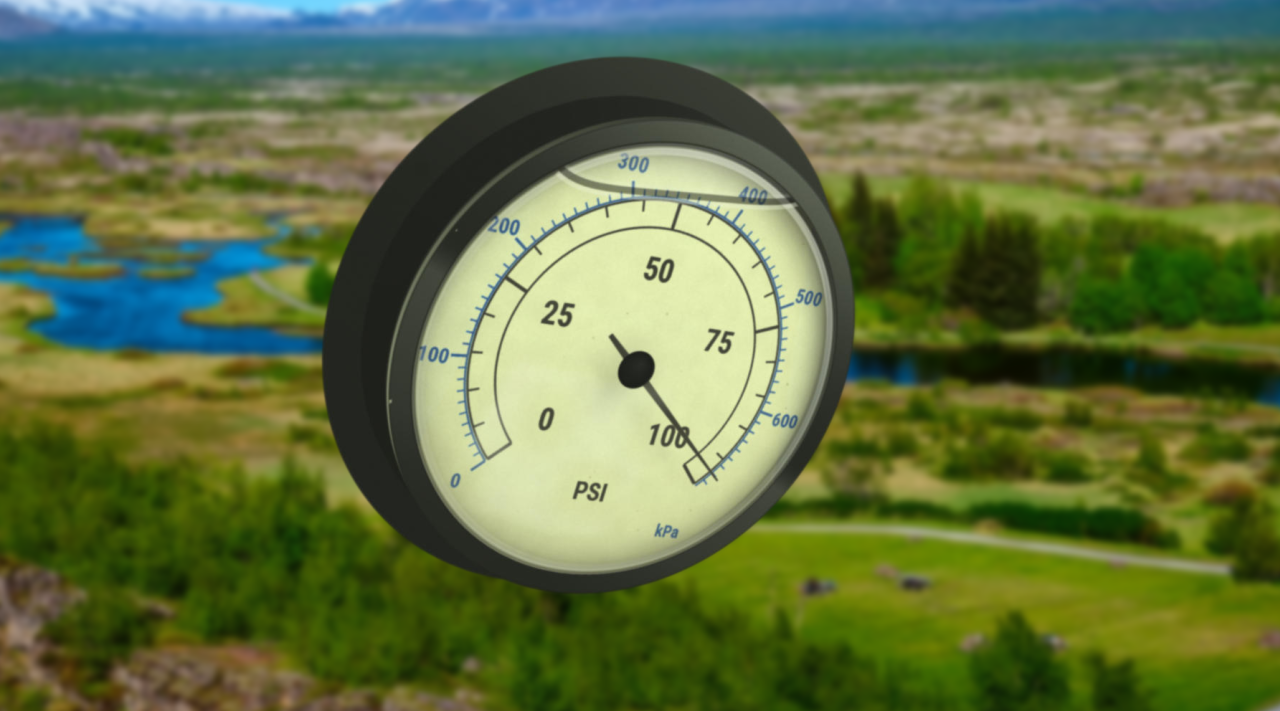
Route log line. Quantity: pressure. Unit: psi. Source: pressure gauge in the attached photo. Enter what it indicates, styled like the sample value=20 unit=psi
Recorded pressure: value=97.5 unit=psi
